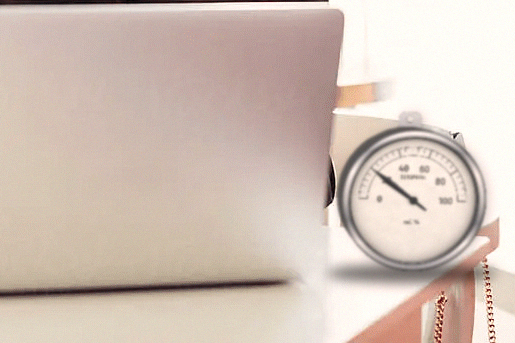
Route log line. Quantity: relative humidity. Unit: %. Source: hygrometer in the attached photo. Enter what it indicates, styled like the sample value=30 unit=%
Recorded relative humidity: value=20 unit=%
